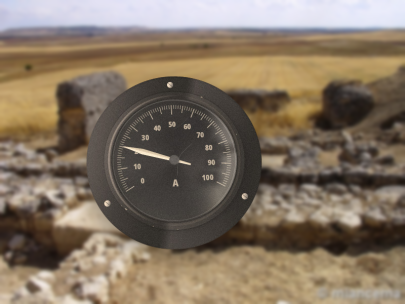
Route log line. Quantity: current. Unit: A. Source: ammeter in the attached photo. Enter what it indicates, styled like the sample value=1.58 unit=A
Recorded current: value=20 unit=A
